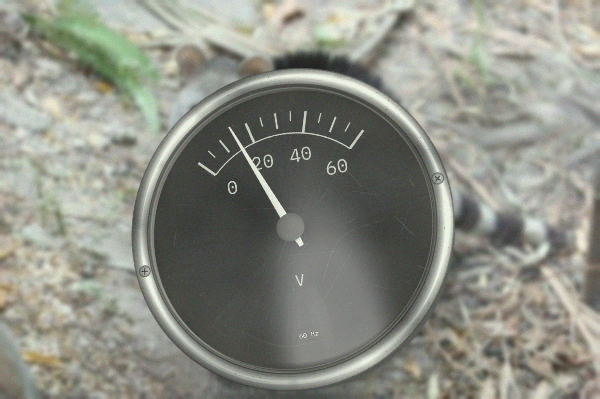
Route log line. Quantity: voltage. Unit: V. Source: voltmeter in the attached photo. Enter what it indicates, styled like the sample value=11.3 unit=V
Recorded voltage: value=15 unit=V
